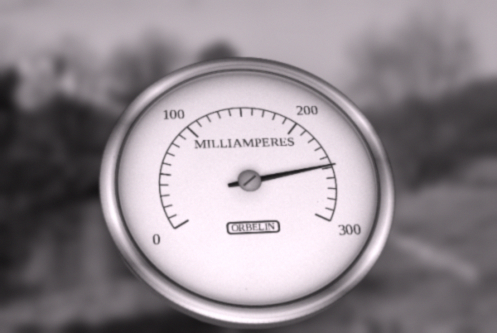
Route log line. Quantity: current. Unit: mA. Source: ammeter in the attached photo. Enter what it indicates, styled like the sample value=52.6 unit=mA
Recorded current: value=250 unit=mA
